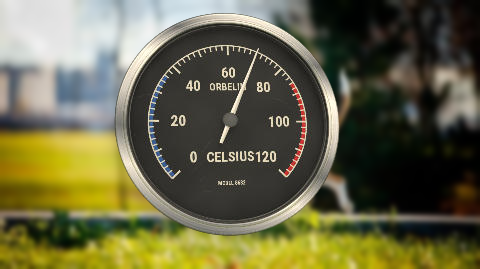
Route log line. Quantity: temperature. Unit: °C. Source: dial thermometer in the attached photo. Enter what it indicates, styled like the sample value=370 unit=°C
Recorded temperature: value=70 unit=°C
